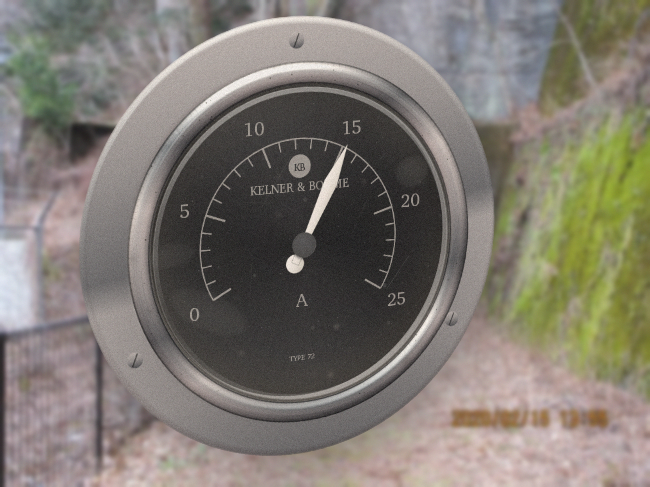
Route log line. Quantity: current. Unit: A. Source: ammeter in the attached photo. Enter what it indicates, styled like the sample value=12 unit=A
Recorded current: value=15 unit=A
